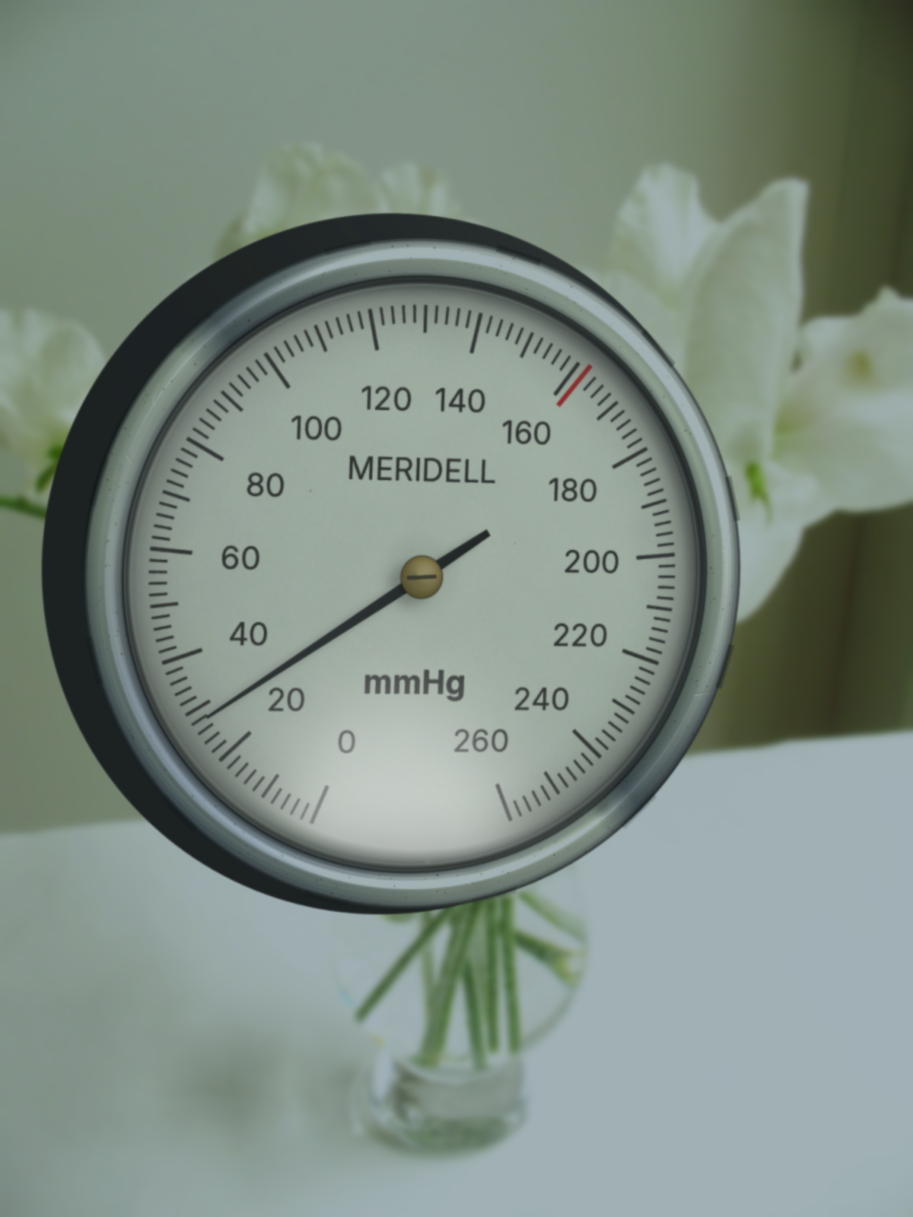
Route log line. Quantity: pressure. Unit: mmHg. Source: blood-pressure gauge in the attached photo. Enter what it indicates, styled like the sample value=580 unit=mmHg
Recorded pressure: value=28 unit=mmHg
